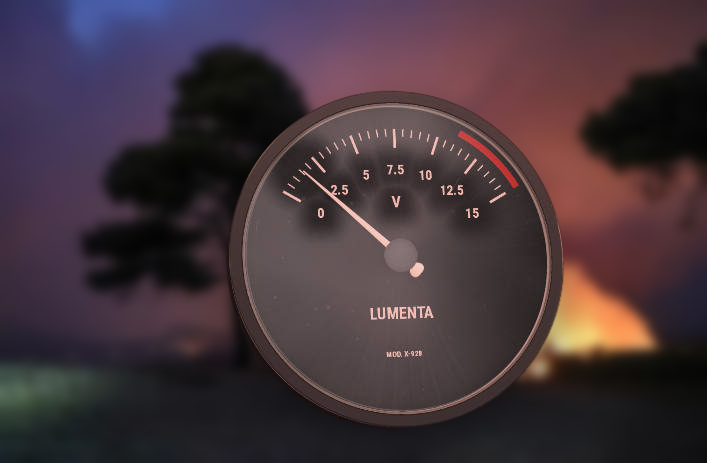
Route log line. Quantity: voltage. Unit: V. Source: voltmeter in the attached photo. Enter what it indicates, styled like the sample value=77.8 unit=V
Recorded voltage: value=1.5 unit=V
